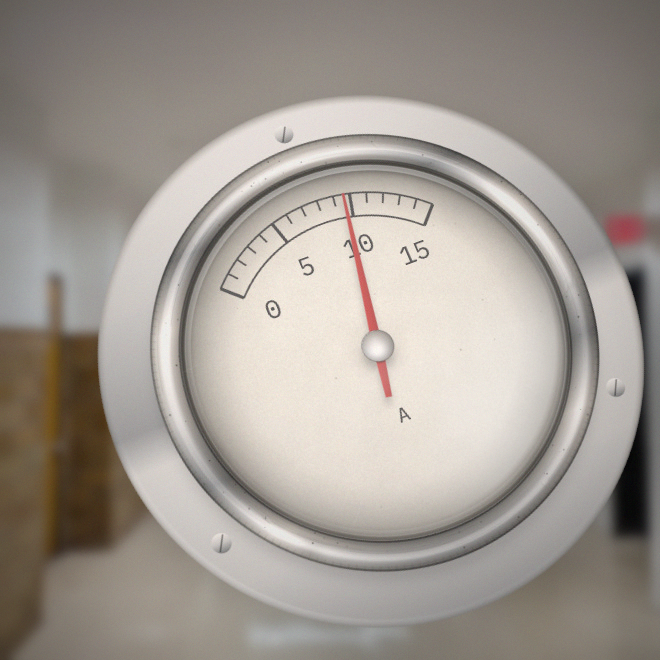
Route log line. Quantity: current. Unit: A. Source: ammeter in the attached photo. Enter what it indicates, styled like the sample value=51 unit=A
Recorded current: value=9.5 unit=A
